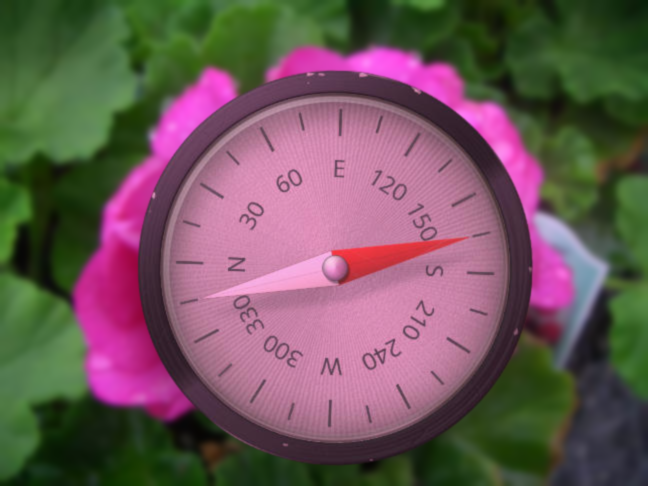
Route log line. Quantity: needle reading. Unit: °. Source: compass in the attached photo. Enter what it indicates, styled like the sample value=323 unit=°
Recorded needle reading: value=165 unit=°
